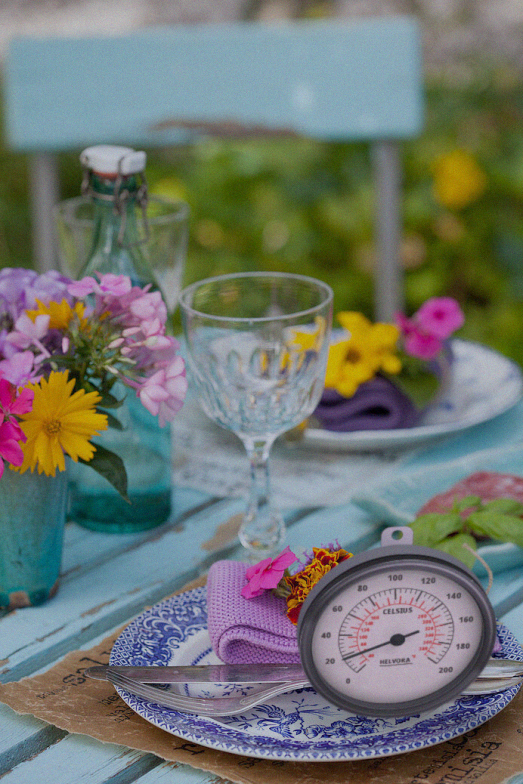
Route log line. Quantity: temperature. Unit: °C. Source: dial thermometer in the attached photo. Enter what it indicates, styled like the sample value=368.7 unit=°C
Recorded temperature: value=20 unit=°C
